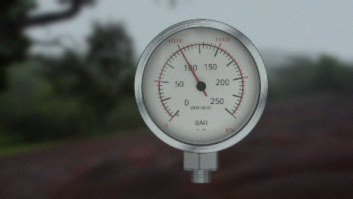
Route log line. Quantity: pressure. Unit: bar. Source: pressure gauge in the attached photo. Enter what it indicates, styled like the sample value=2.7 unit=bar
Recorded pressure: value=100 unit=bar
